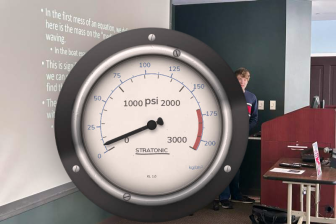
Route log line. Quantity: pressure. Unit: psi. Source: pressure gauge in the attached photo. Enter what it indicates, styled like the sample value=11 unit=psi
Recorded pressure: value=100 unit=psi
